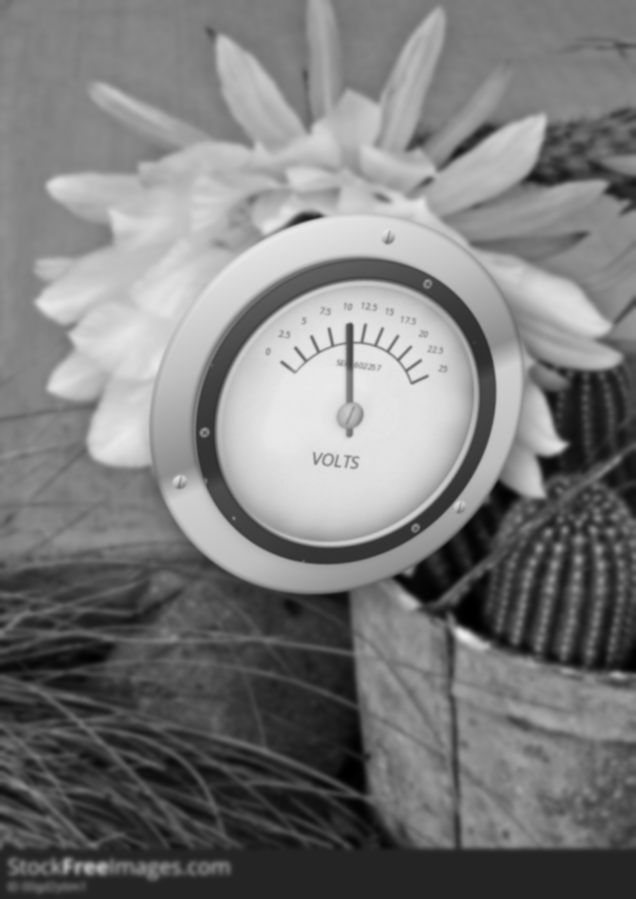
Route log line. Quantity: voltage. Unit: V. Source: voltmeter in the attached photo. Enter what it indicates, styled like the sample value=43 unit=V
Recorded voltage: value=10 unit=V
